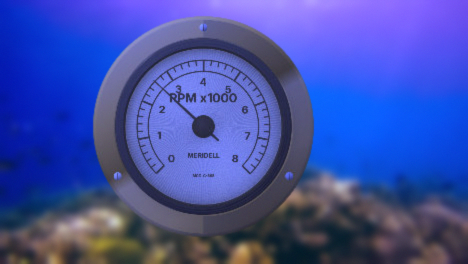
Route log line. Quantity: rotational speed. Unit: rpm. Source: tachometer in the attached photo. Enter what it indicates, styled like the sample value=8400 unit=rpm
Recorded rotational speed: value=2600 unit=rpm
